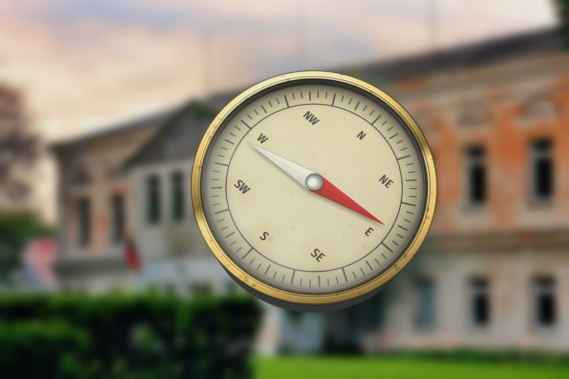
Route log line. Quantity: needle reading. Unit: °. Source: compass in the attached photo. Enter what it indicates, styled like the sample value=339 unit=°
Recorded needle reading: value=80 unit=°
